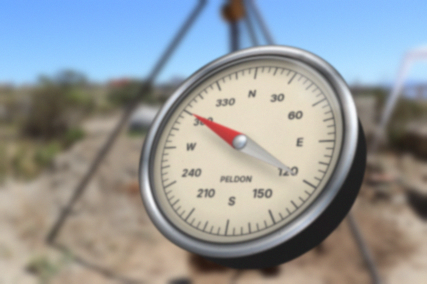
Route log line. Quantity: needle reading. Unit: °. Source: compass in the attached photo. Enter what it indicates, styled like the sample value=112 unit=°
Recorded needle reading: value=300 unit=°
